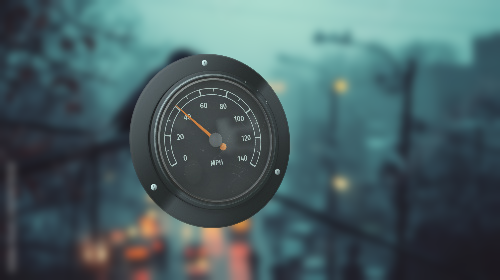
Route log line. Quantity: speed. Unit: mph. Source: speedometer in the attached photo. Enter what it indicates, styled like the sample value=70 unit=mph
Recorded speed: value=40 unit=mph
